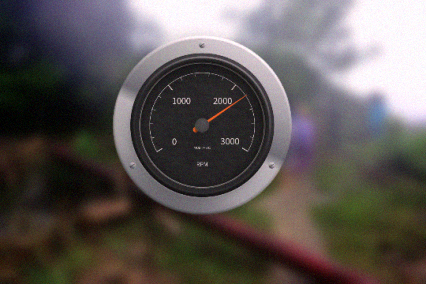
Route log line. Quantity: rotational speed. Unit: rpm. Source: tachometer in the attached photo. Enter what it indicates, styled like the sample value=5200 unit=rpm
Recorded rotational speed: value=2200 unit=rpm
